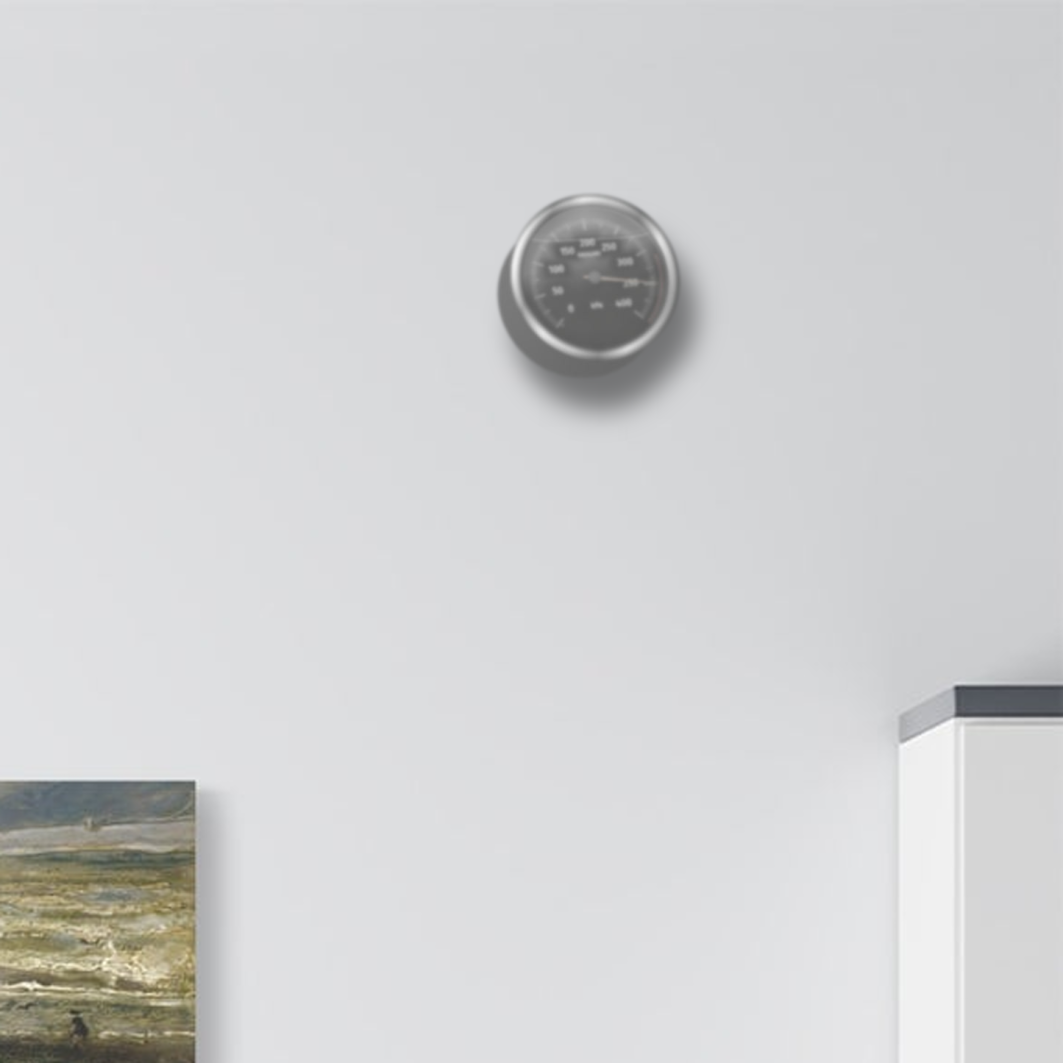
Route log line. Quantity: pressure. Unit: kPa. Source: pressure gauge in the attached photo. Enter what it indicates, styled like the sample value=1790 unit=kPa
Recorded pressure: value=350 unit=kPa
